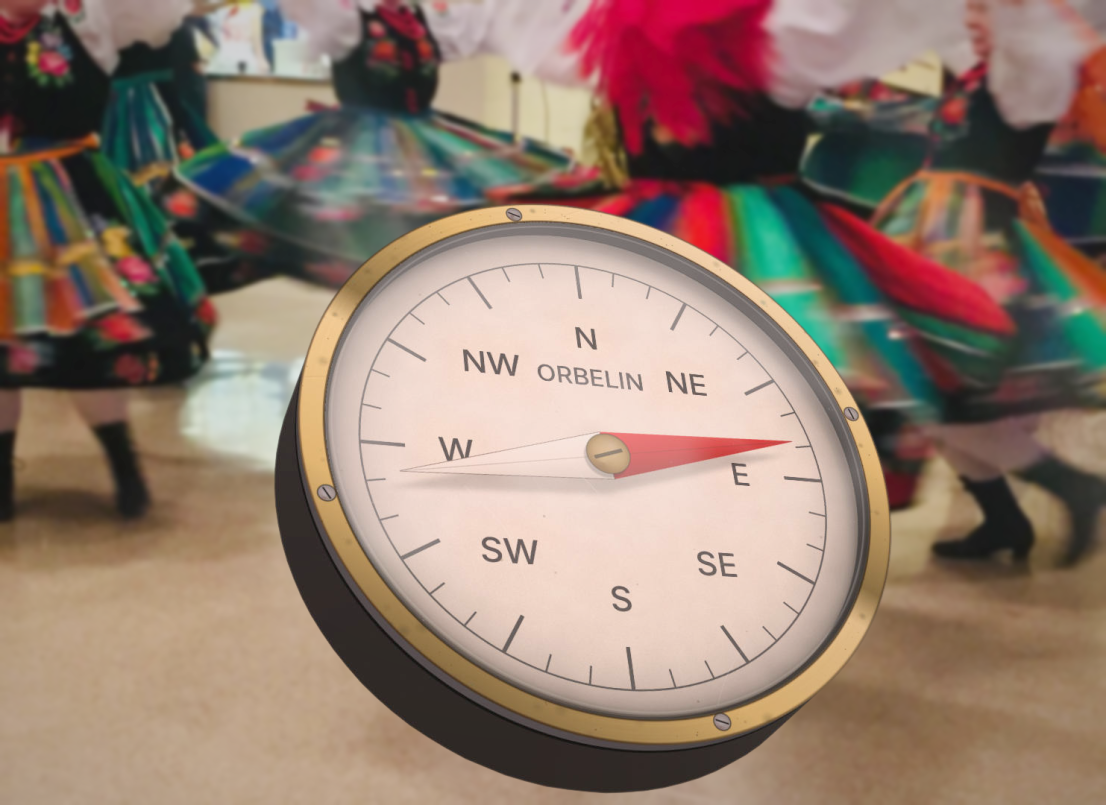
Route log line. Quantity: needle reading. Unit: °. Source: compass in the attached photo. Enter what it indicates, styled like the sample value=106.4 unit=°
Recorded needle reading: value=80 unit=°
